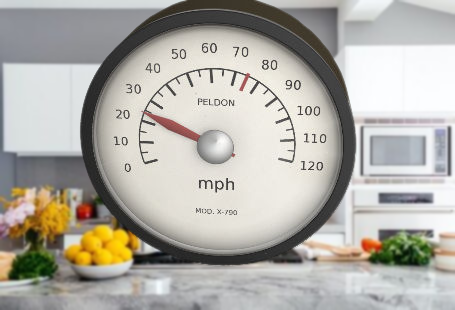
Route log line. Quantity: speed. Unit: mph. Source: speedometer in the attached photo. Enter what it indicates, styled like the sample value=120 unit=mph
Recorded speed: value=25 unit=mph
